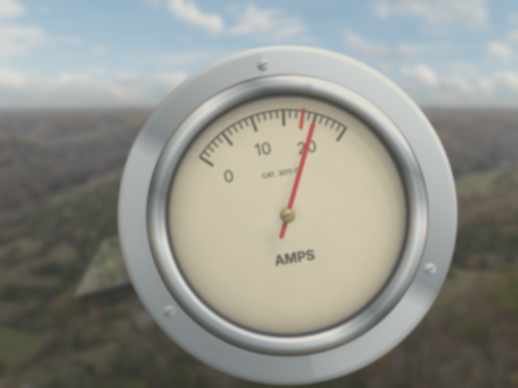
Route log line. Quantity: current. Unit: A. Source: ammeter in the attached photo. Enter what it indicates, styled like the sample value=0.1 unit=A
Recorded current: value=20 unit=A
